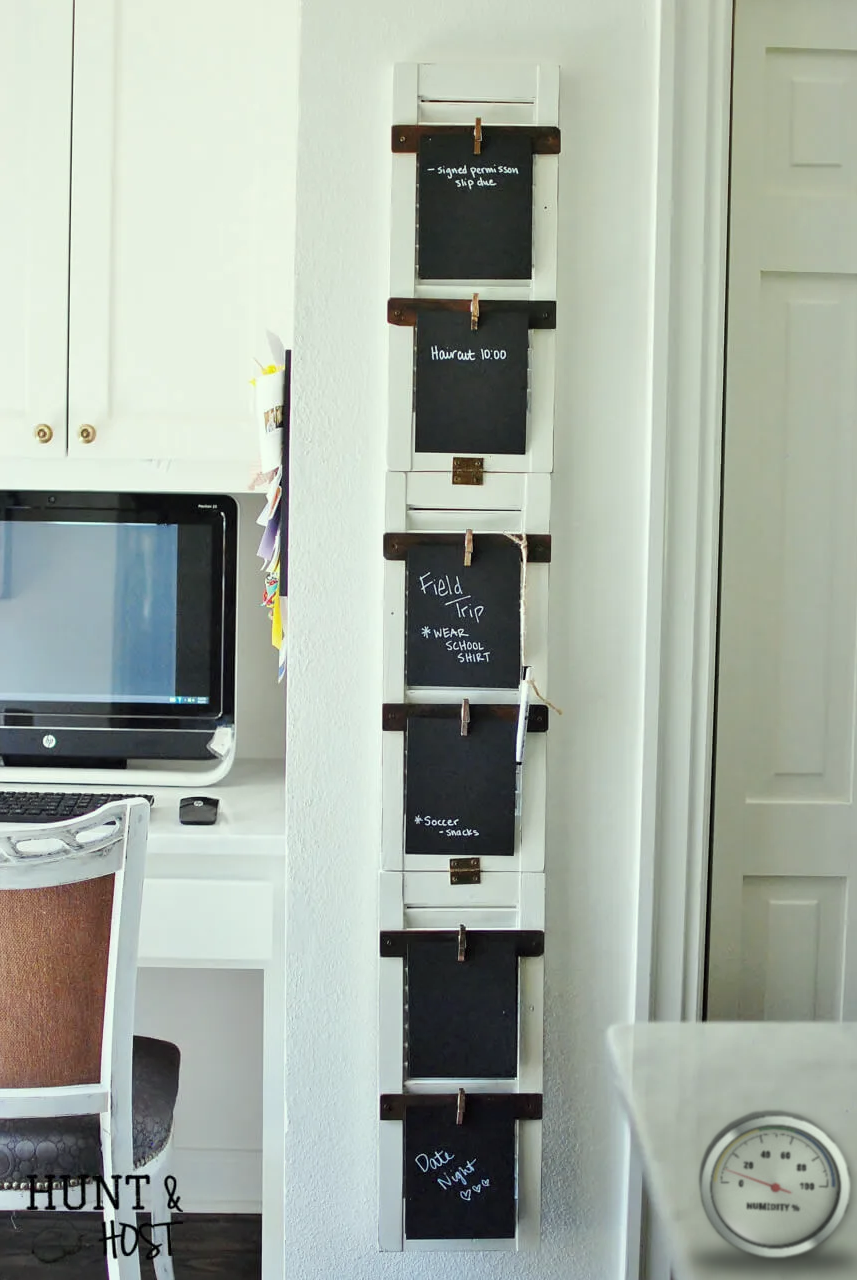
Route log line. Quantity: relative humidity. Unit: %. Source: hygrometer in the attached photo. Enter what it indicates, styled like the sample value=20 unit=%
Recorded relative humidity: value=10 unit=%
